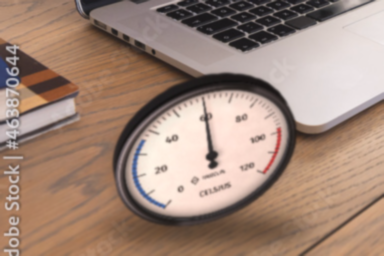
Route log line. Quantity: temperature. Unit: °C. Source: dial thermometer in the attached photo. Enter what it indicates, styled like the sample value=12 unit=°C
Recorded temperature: value=60 unit=°C
